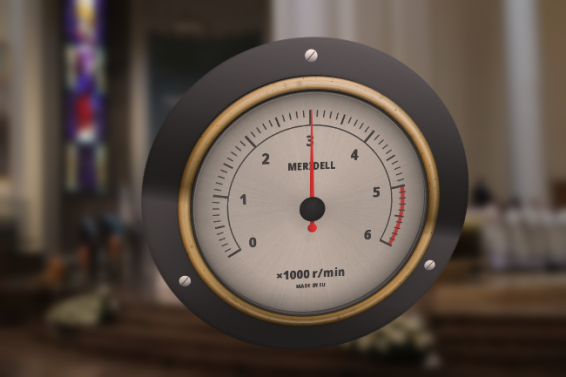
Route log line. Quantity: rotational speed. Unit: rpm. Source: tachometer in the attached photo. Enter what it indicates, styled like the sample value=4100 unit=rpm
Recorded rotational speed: value=3000 unit=rpm
